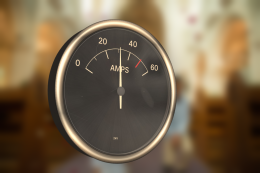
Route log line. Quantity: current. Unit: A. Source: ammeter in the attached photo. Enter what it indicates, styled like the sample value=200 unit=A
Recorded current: value=30 unit=A
